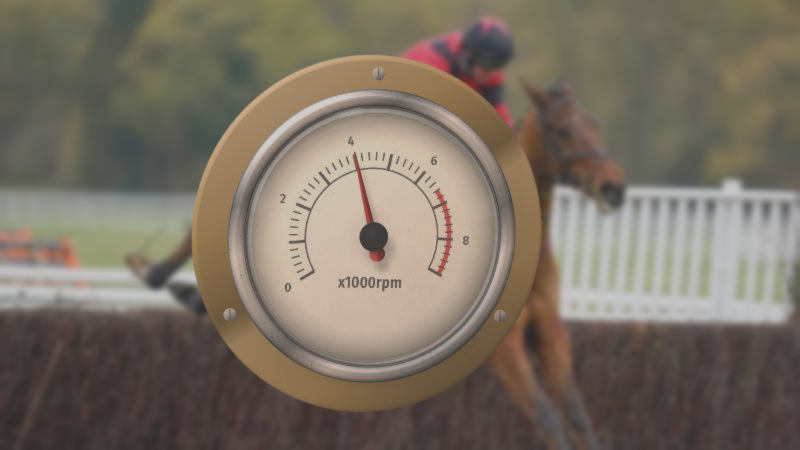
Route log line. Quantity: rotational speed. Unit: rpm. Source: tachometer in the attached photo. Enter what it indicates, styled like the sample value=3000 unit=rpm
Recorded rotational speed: value=4000 unit=rpm
